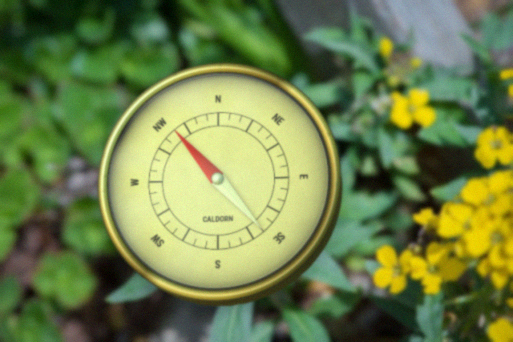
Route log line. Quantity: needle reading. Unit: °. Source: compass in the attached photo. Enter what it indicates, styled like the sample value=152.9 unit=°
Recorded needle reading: value=320 unit=°
